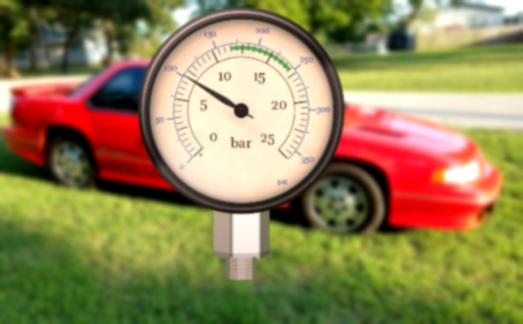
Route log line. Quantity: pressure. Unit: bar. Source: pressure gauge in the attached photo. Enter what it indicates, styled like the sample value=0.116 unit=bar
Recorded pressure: value=7 unit=bar
